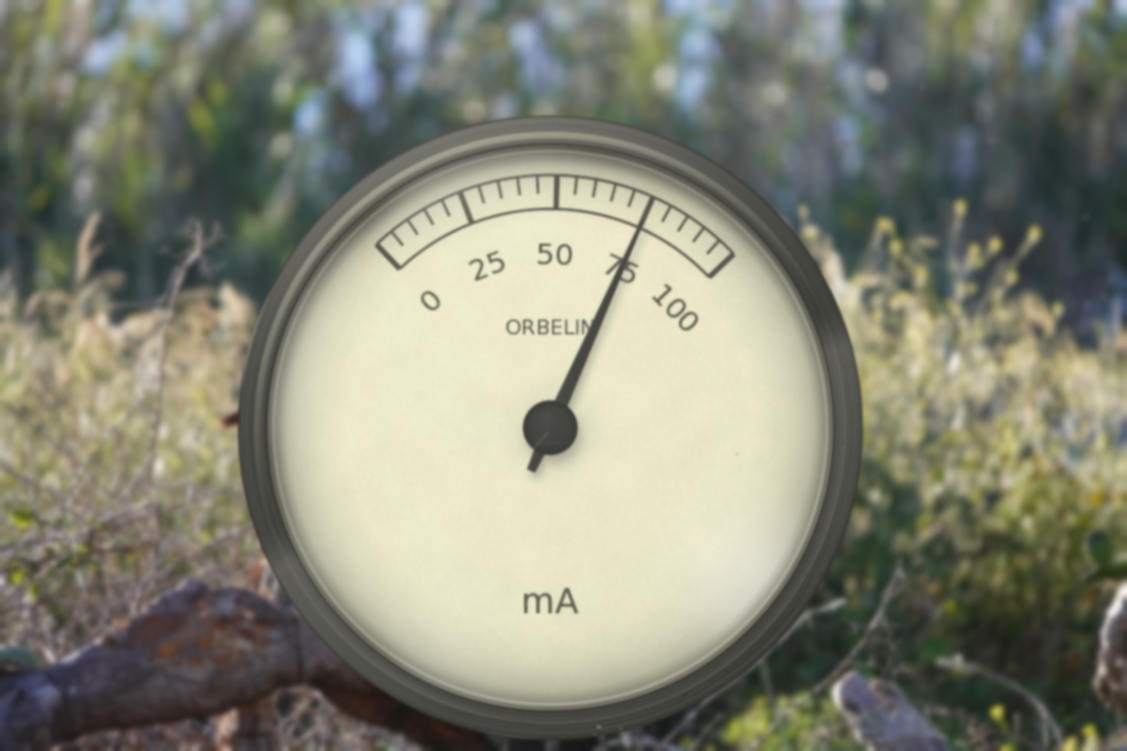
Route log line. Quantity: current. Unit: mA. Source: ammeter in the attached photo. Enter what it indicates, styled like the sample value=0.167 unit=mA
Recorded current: value=75 unit=mA
